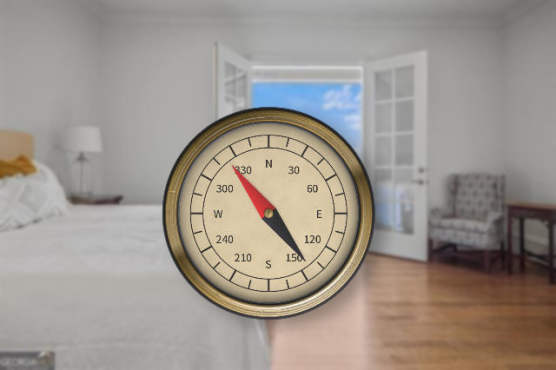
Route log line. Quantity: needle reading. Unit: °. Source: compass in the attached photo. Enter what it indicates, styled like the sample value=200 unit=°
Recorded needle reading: value=322.5 unit=°
